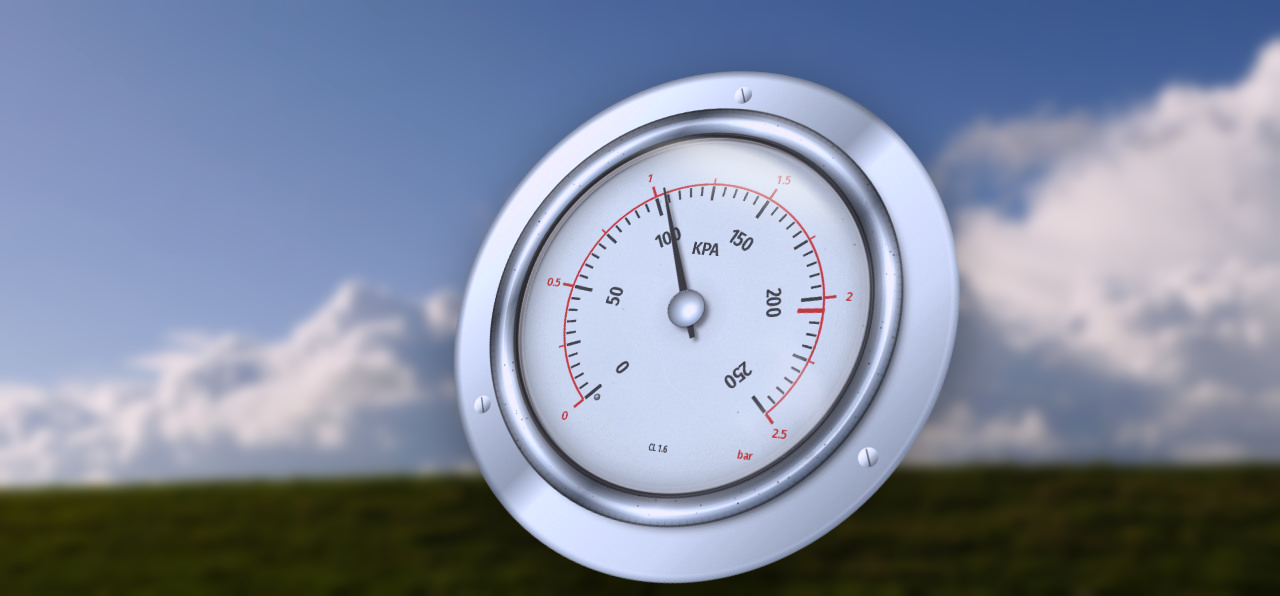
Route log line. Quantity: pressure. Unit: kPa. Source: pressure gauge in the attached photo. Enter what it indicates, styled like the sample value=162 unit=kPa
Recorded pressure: value=105 unit=kPa
